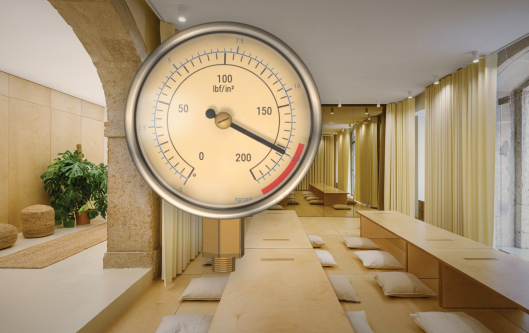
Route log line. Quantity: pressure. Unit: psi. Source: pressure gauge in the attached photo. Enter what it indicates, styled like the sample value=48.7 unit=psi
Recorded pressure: value=177.5 unit=psi
